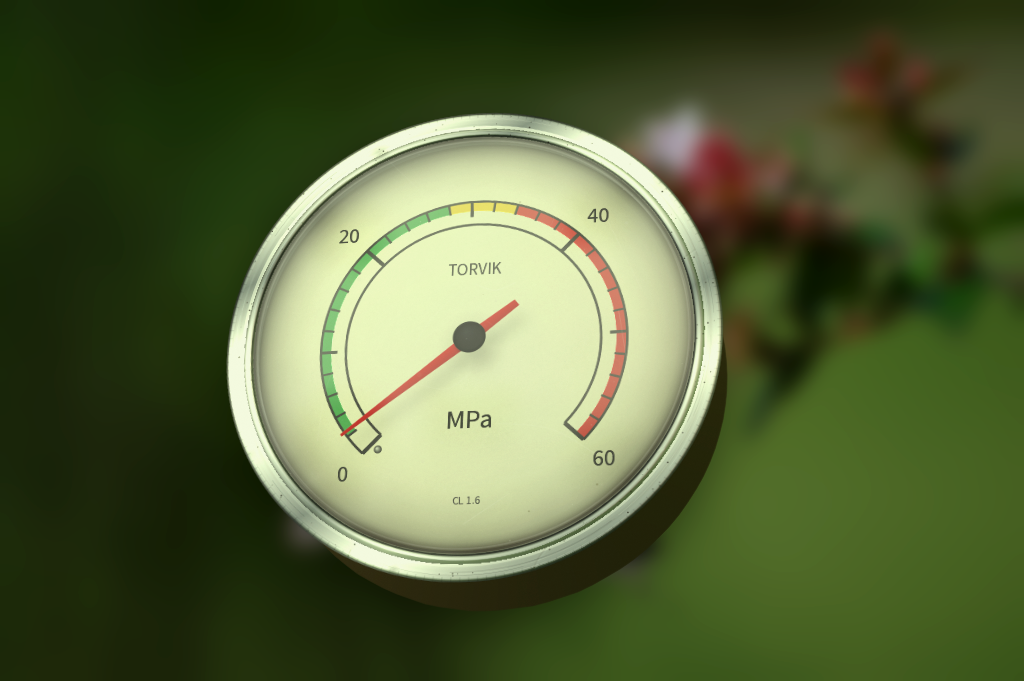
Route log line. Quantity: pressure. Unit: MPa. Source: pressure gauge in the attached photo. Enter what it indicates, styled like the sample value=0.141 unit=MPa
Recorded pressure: value=2 unit=MPa
